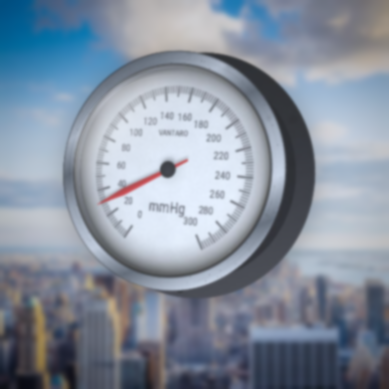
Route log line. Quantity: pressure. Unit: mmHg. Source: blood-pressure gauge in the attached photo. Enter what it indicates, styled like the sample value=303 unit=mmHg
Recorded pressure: value=30 unit=mmHg
